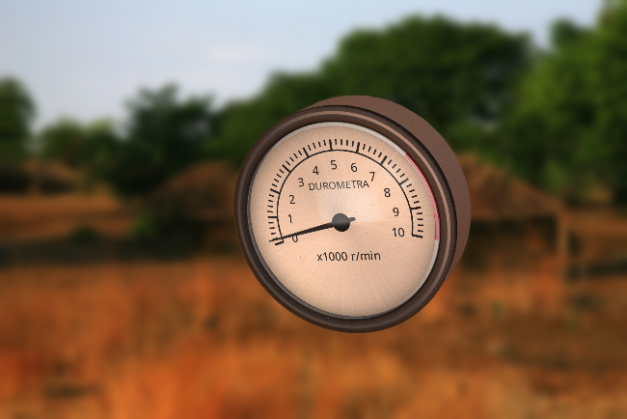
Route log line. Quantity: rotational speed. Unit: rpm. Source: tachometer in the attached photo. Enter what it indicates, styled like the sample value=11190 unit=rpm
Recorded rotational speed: value=200 unit=rpm
